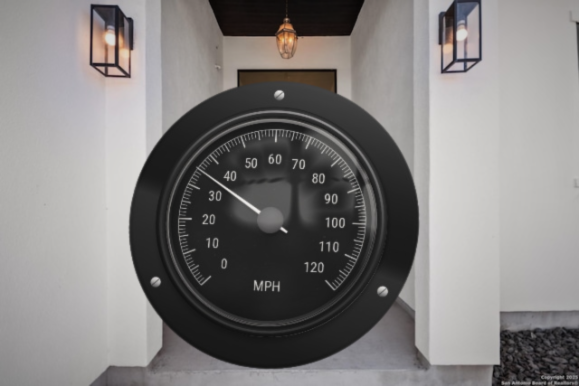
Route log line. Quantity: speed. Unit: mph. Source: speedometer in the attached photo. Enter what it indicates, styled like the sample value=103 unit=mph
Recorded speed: value=35 unit=mph
